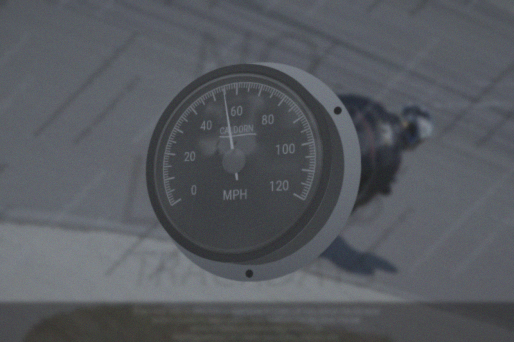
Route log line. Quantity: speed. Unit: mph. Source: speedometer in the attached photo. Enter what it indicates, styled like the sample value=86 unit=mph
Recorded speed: value=55 unit=mph
